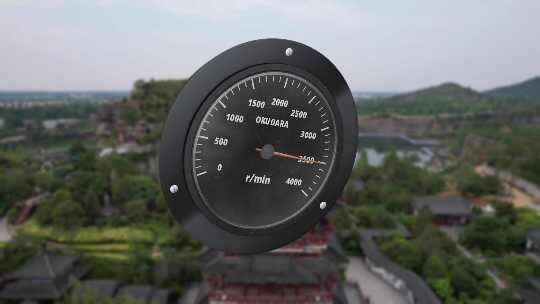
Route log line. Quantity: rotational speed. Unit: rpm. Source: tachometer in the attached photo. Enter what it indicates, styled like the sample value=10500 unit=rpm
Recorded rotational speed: value=3500 unit=rpm
